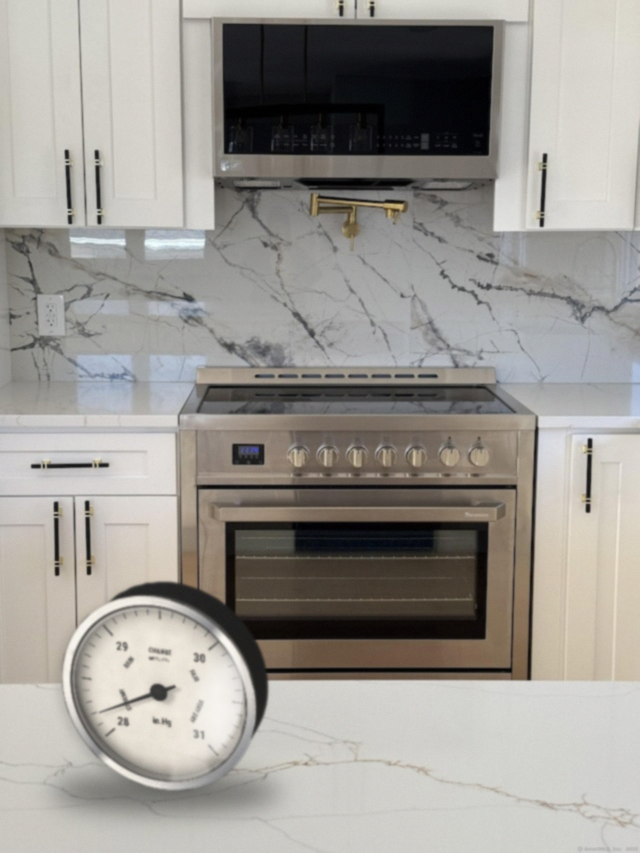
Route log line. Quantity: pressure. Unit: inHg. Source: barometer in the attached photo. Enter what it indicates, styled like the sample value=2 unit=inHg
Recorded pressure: value=28.2 unit=inHg
